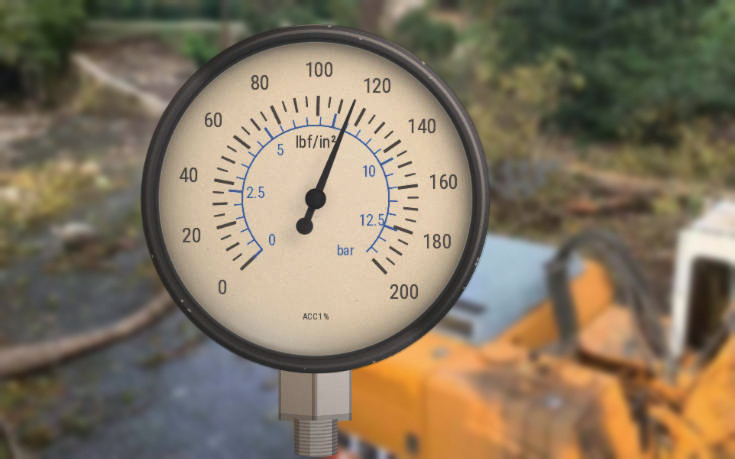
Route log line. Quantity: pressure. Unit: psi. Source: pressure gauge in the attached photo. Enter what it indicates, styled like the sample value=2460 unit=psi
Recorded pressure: value=115 unit=psi
